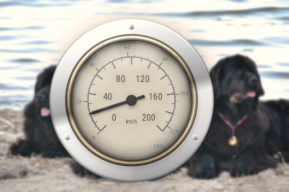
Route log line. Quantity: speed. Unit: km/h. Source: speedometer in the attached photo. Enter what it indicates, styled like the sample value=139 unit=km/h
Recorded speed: value=20 unit=km/h
